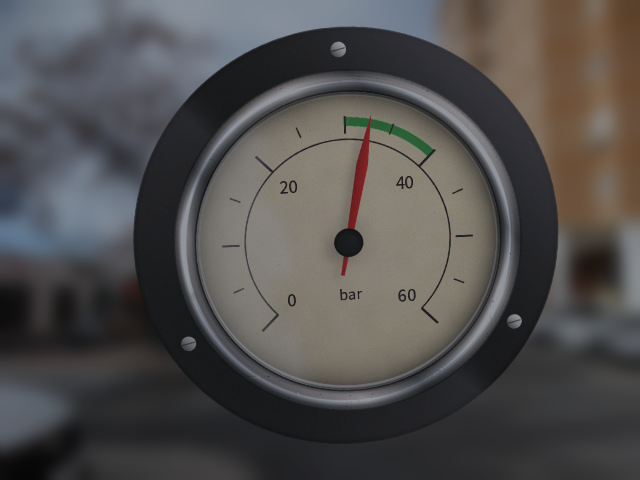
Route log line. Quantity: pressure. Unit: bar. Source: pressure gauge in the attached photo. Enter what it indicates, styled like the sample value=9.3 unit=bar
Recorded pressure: value=32.5 unit=bar
